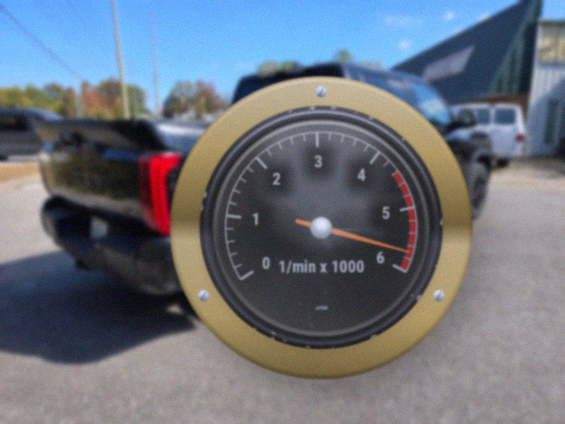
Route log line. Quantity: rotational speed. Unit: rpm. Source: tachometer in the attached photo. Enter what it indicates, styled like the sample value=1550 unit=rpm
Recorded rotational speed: value=5700 unit=rpm
